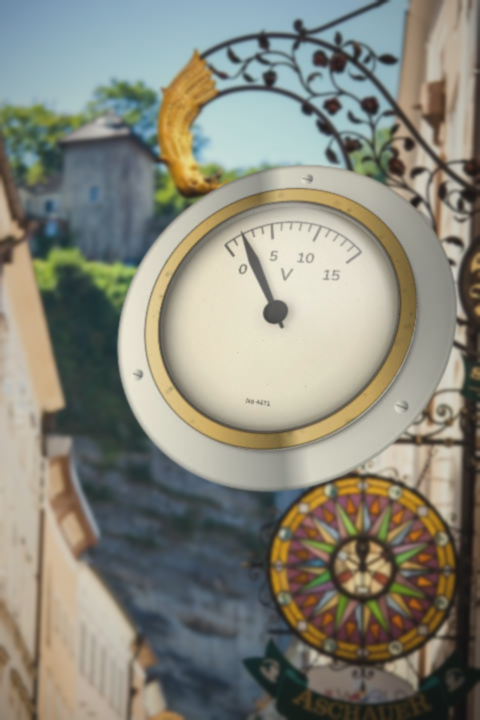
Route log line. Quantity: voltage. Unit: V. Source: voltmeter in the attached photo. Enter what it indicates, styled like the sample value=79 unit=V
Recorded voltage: value=2 unit=V
